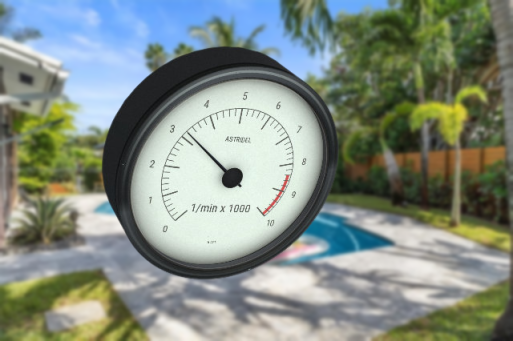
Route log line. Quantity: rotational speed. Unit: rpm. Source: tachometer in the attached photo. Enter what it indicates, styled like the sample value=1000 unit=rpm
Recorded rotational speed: value=3200 unit=rpm
